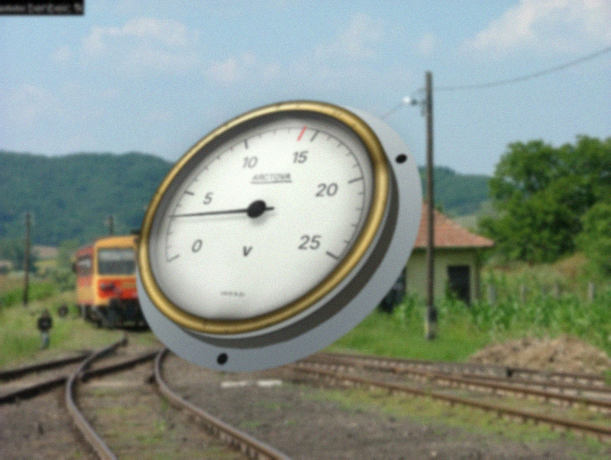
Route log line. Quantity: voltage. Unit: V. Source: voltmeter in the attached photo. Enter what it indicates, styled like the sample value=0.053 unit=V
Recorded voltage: value=3 unit=V
